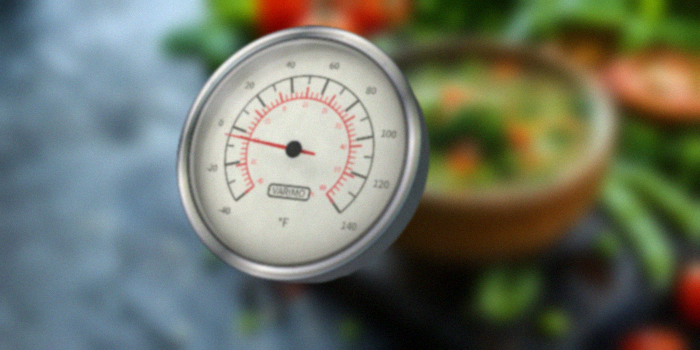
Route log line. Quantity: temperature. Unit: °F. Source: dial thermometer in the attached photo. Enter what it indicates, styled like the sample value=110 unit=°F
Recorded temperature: value=-5 unit=°F
